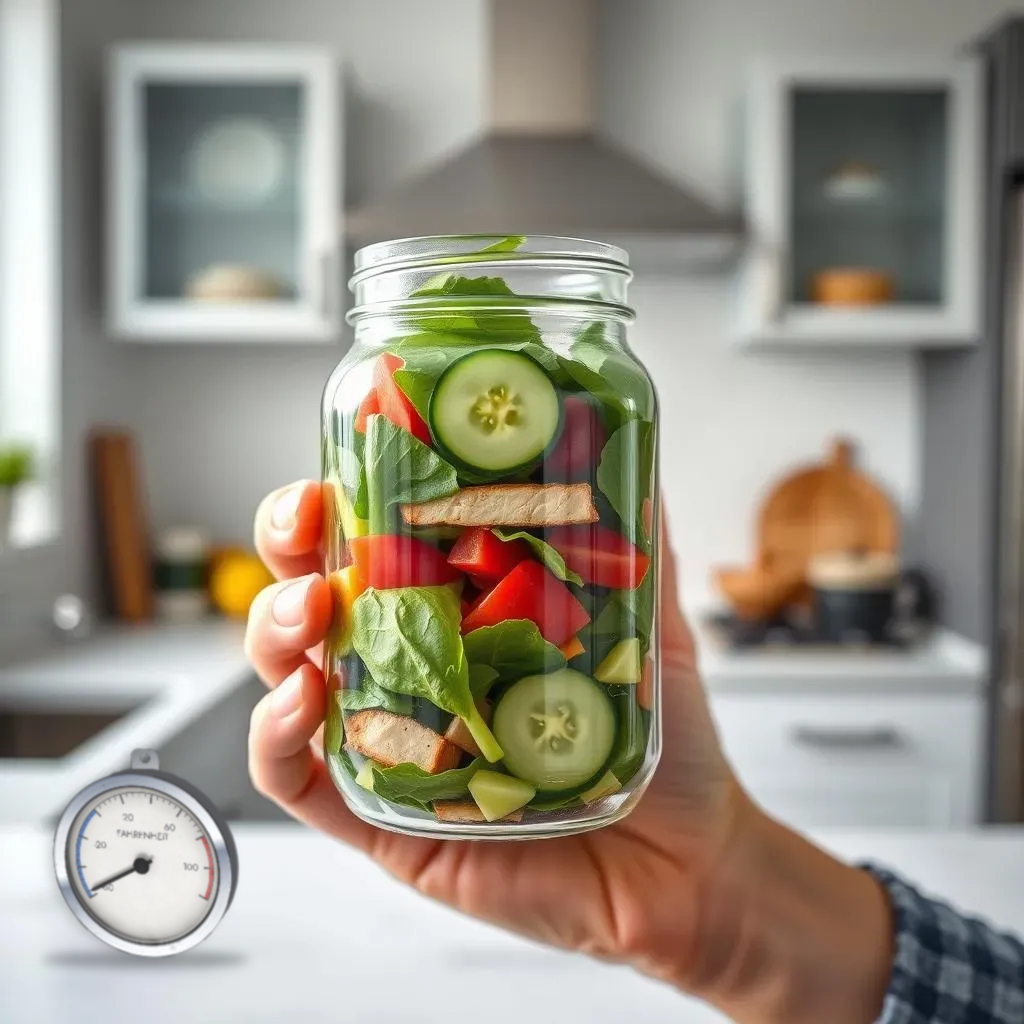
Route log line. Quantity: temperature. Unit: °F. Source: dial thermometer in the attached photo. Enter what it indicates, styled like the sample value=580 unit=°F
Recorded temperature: value=-56 unit=°F
